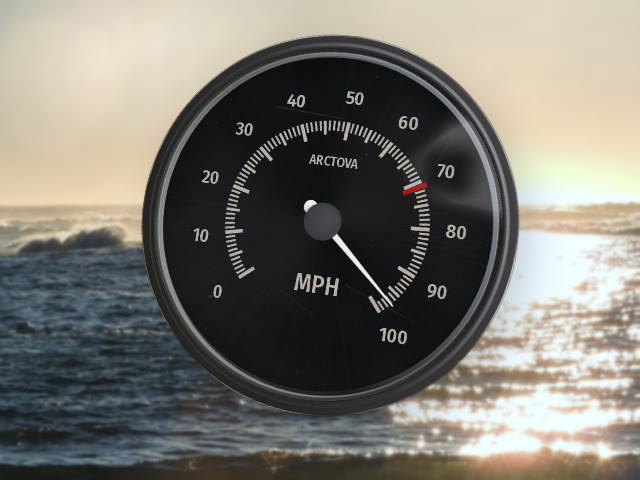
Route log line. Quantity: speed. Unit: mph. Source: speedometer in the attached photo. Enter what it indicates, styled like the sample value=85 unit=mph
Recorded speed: value=97 unit=mph
